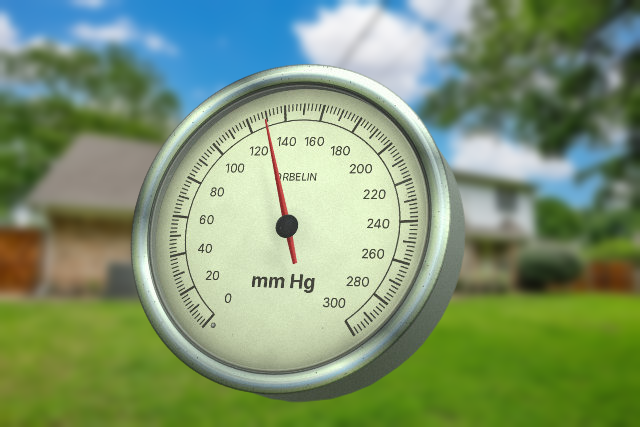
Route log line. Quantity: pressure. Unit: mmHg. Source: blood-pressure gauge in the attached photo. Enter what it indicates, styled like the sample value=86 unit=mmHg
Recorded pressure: value=130 unit=mmHg
